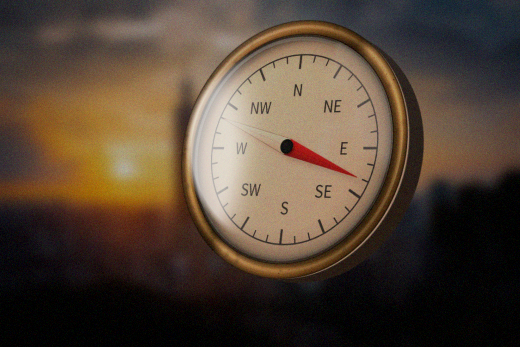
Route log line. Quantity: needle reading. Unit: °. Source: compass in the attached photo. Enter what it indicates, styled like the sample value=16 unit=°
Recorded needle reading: value=110 unit=°
